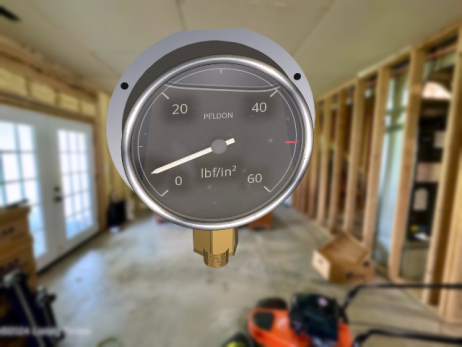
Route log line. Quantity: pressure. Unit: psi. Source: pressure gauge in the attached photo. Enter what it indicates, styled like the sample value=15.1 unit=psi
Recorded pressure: value=5 unit=psi
